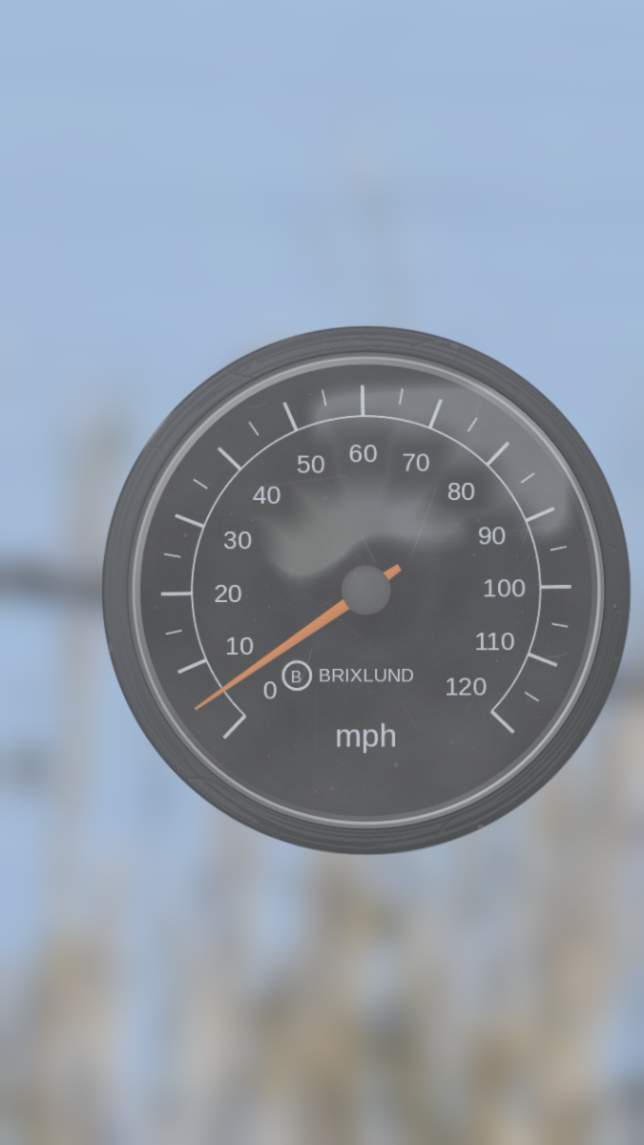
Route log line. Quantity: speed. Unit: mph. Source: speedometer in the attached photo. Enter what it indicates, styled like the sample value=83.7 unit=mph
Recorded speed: value=5 unit=mph
